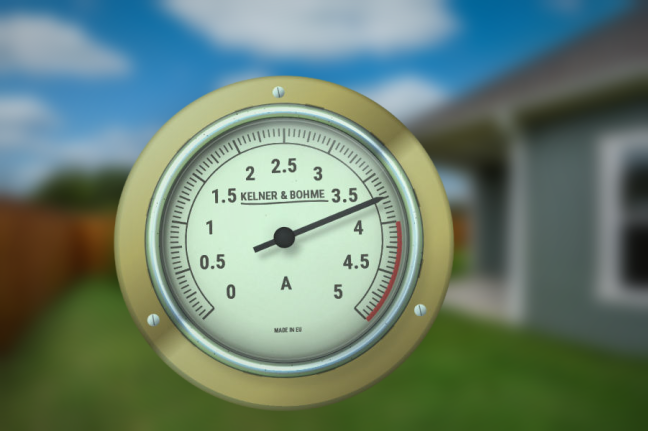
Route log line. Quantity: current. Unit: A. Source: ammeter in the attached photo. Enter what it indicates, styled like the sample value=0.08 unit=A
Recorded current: value=3.75 unit=A
